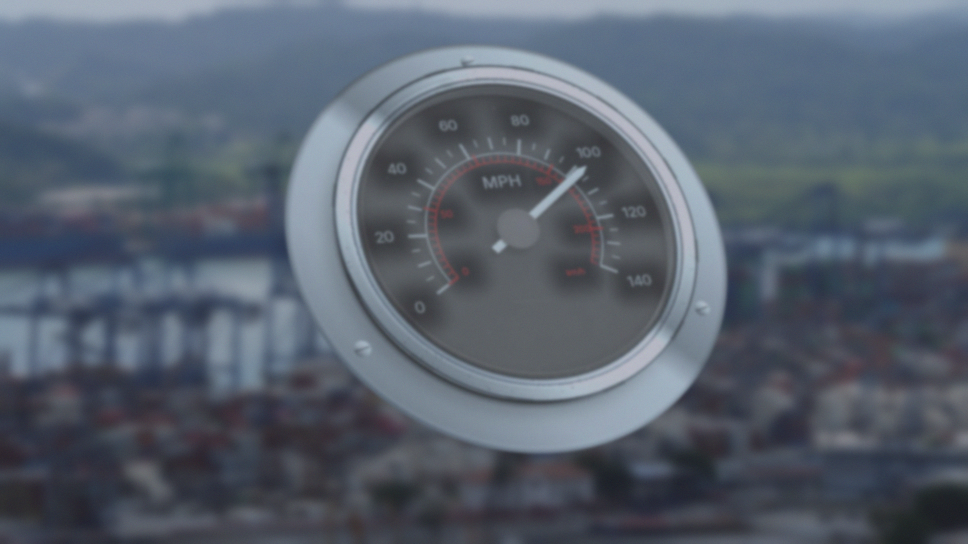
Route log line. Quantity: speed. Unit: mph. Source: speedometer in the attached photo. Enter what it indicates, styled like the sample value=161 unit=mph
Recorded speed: value=102.5 unit=mph
